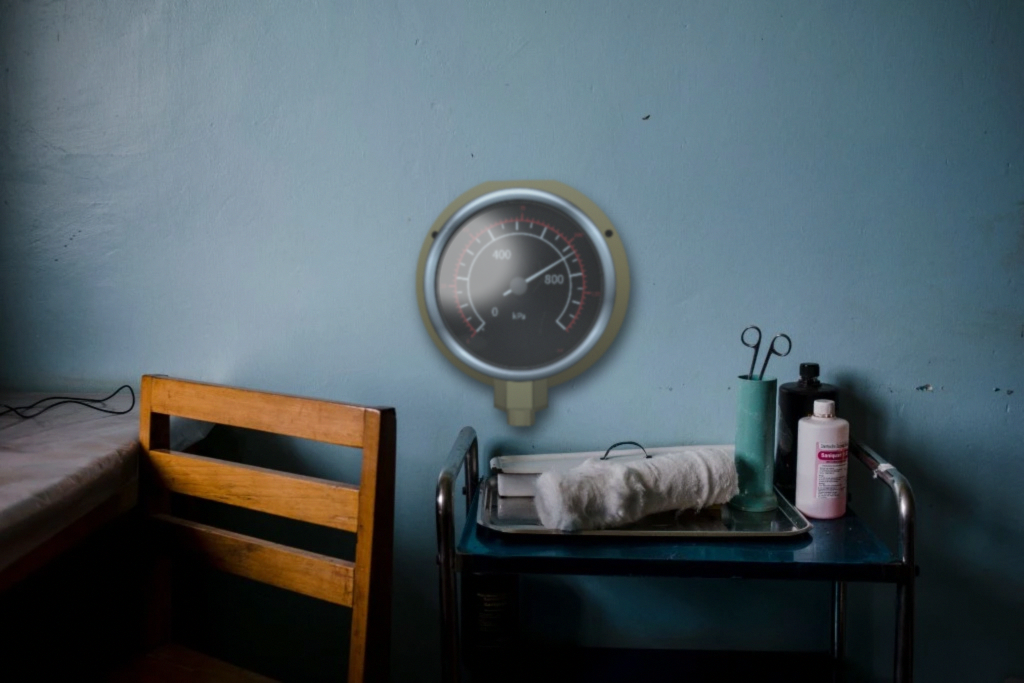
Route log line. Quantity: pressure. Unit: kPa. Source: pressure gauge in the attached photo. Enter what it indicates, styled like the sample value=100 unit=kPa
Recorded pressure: value=725 unit=kPa
